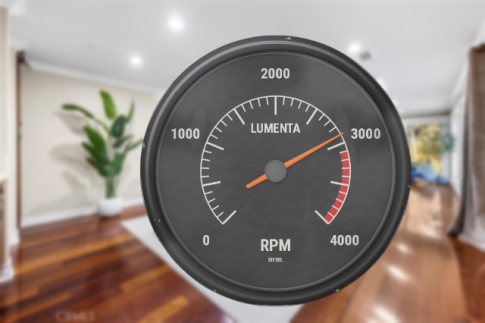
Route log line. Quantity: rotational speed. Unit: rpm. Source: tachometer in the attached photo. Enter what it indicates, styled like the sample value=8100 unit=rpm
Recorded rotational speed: value=2900 unit=rpm
